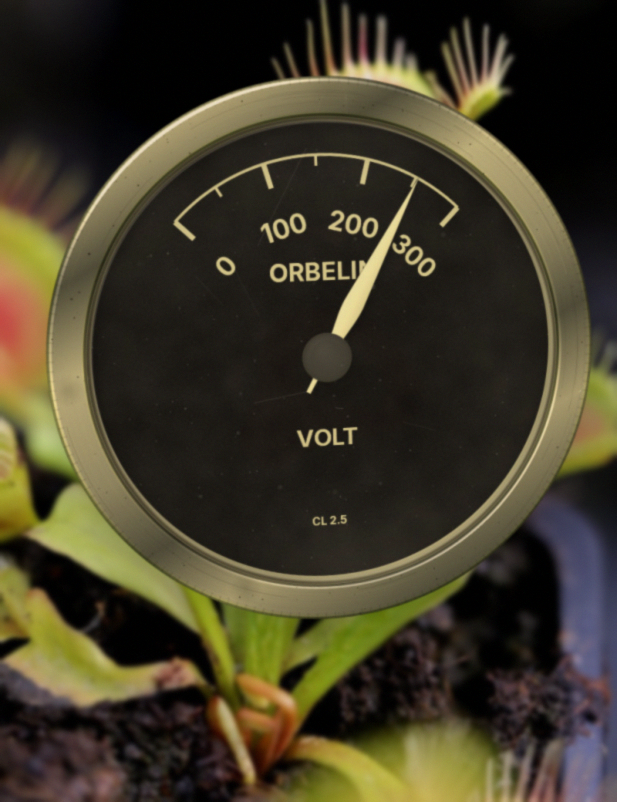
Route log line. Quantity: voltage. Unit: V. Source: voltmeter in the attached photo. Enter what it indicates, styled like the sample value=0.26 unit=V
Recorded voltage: value=250 unit=V
